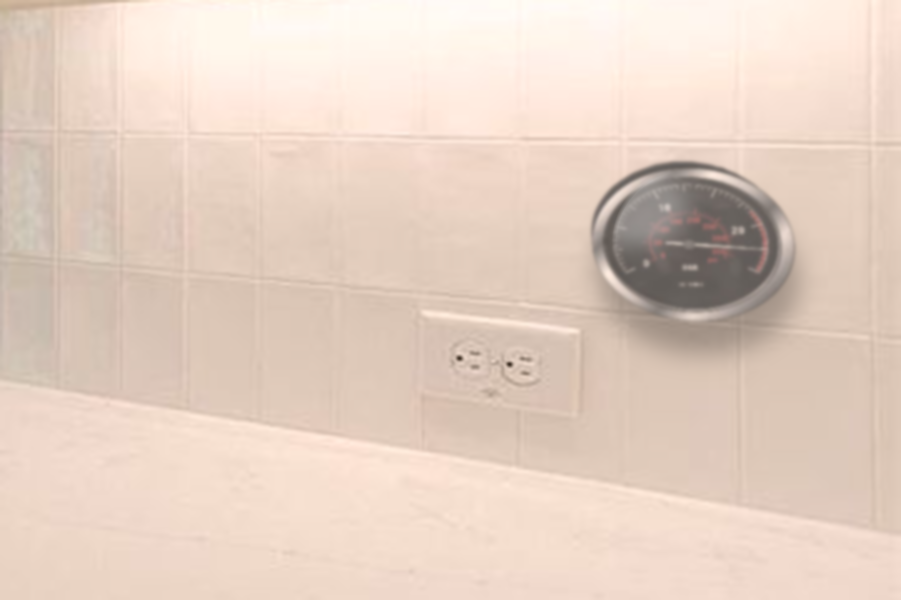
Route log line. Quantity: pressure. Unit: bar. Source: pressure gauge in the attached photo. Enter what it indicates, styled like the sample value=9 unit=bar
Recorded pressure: value=22.5 unit=bar
